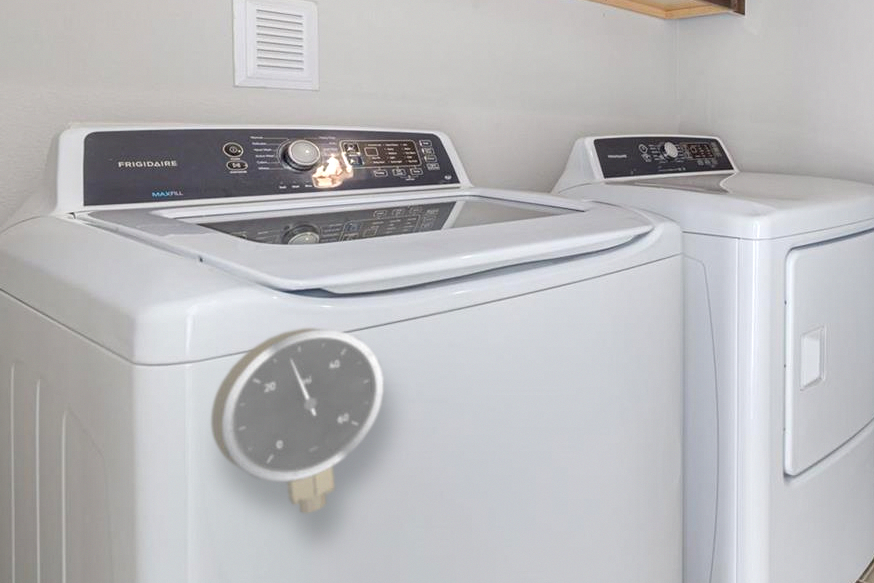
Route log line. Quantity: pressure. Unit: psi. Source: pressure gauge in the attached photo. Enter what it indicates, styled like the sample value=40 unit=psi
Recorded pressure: value=27.5 unit=psi
